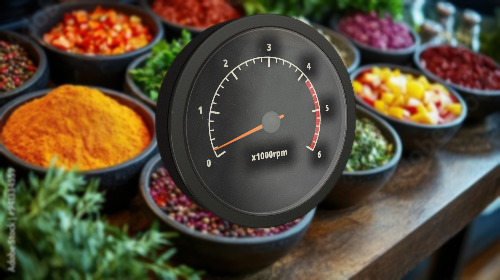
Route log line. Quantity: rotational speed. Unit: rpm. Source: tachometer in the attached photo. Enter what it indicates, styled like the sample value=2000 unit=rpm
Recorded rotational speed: value=200 unit=rpm
